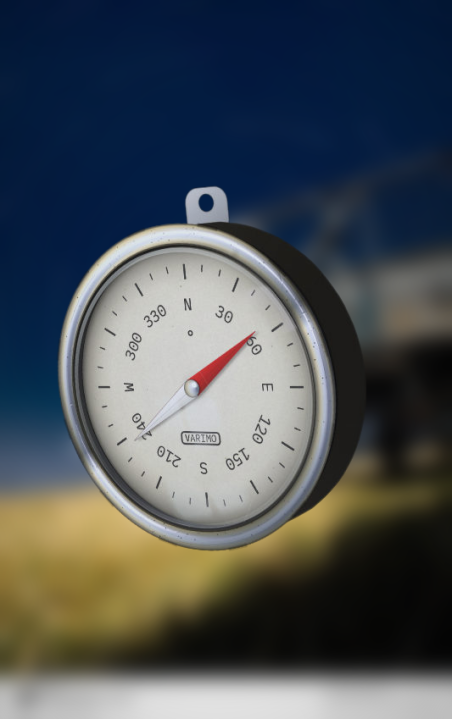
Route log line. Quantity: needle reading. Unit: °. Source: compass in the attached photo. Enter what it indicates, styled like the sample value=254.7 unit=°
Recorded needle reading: value=55 unit=°
